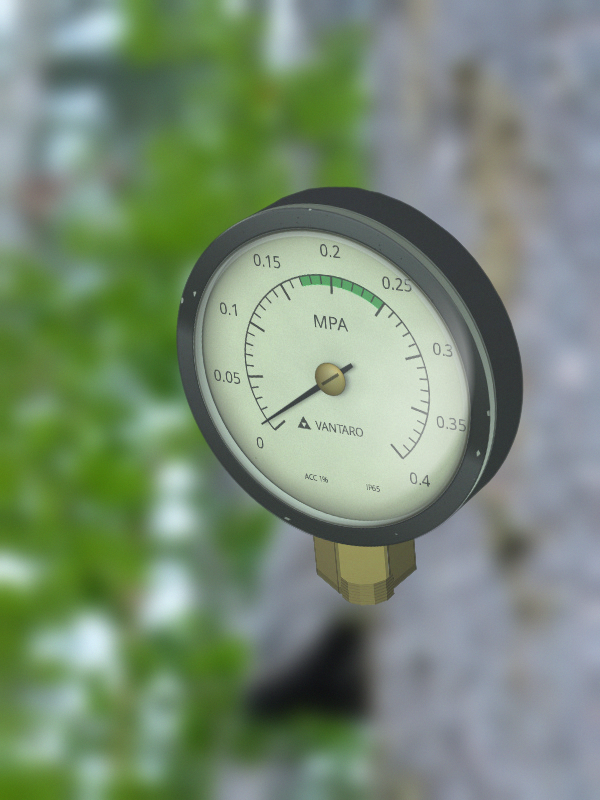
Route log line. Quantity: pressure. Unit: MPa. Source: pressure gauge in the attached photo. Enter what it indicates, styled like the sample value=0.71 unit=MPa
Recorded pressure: value=0.01 unit=MPa
